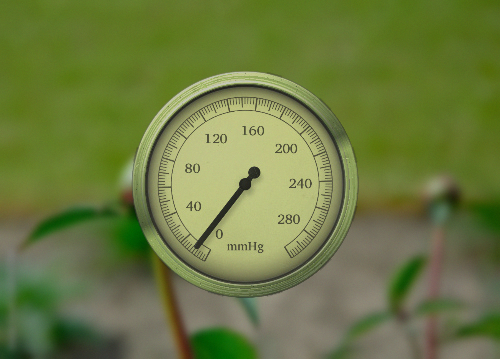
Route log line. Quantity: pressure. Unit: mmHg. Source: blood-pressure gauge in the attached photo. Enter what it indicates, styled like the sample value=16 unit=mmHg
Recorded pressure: value=10 unit=mmHg
